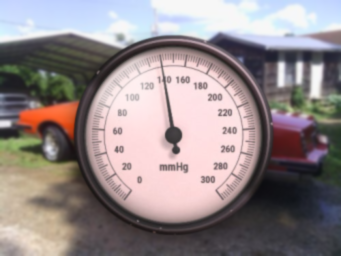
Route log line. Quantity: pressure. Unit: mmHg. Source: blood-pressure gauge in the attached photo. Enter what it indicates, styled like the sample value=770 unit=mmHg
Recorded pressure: value=140 unit=mmHg
